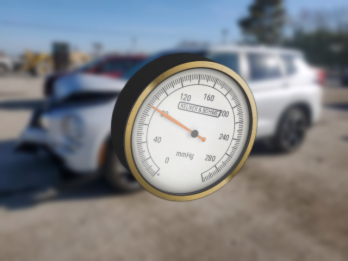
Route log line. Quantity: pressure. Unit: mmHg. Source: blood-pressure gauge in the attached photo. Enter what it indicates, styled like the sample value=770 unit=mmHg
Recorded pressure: value=80 unit=mmHg
